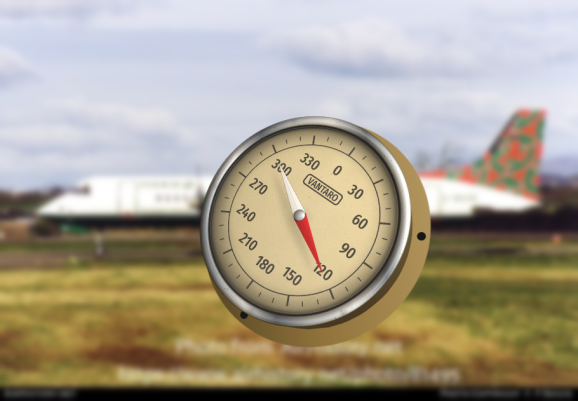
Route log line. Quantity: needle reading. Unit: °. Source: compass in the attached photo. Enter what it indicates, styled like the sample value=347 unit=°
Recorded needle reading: value=120 unit=°
